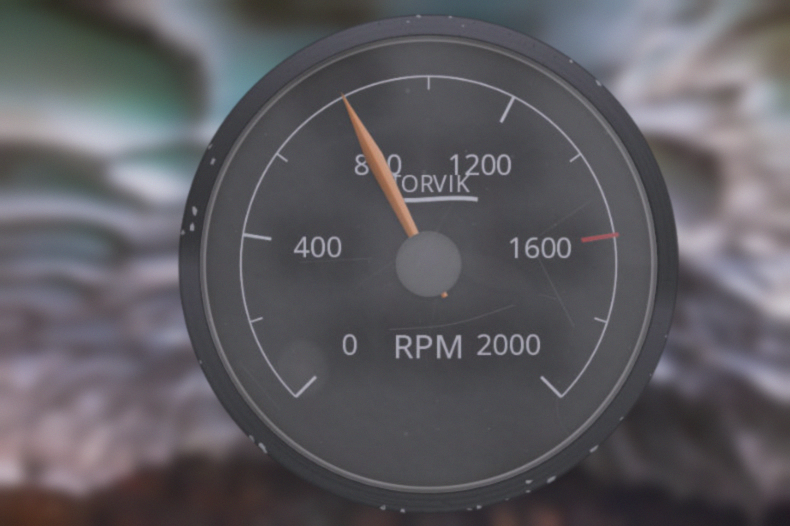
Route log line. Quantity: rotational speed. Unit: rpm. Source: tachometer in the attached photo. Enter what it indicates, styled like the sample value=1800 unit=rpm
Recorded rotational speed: value=800 unit=rpm
